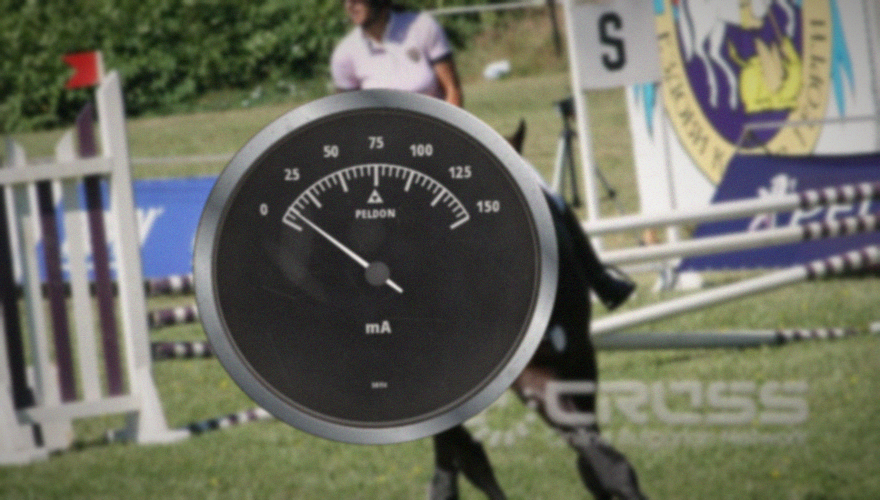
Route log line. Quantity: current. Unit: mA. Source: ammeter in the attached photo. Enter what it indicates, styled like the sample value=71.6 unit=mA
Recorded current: value=10 unit=mA
